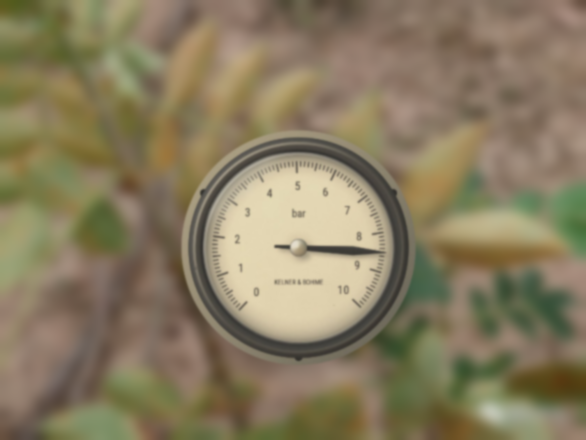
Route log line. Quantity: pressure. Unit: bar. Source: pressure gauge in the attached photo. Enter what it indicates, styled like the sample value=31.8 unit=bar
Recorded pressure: value=8.5 unit=bar
